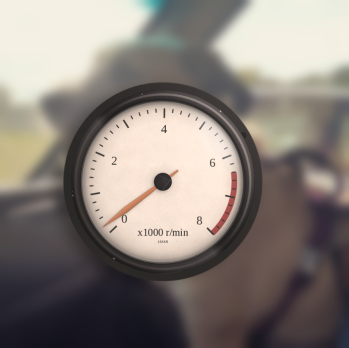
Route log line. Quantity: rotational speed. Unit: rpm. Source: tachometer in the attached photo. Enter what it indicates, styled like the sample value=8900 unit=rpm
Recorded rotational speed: value=200 unit=rpm
